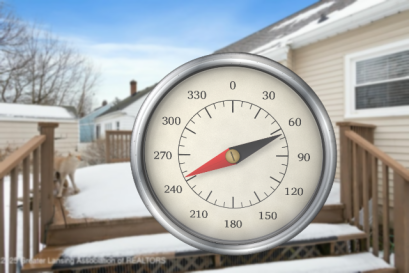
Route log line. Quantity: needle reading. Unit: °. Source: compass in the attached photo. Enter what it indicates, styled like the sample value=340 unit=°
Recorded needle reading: value=245 unit=°
